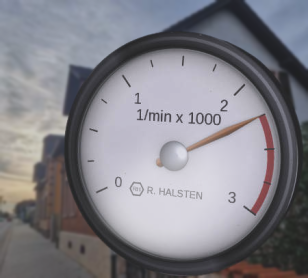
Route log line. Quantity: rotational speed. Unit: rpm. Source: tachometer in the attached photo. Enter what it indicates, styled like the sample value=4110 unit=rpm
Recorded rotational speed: value=2250 unit=rpm
